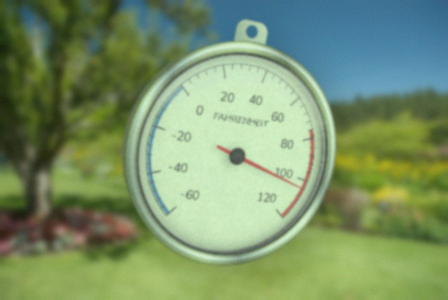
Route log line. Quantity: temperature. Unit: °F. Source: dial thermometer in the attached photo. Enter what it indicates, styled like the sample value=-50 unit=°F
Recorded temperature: value=104 unit=°F
